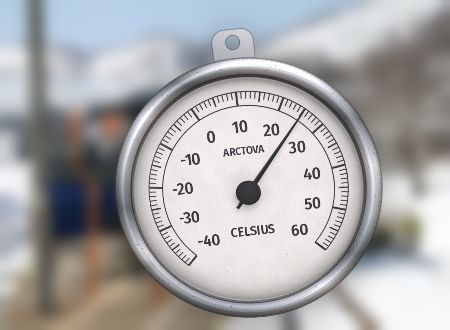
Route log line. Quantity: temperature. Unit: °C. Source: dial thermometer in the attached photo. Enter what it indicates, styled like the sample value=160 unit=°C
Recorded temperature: value=25 unit=°C
